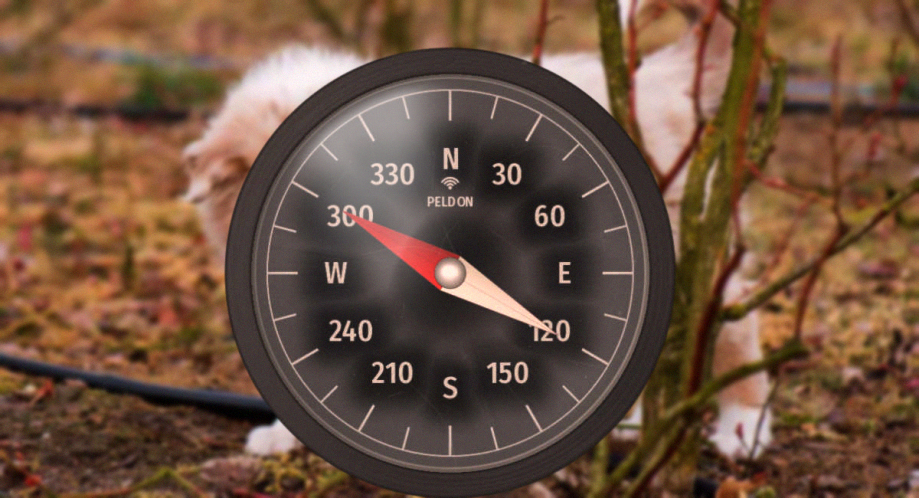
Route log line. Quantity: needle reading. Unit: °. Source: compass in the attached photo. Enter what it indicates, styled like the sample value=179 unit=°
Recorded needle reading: value=300 unit=°
